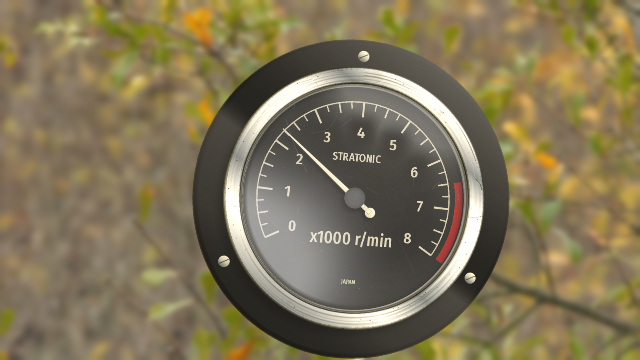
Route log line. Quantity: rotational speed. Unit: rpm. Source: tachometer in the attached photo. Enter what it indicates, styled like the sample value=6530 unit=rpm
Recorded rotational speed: value=2250 unit=rpm
